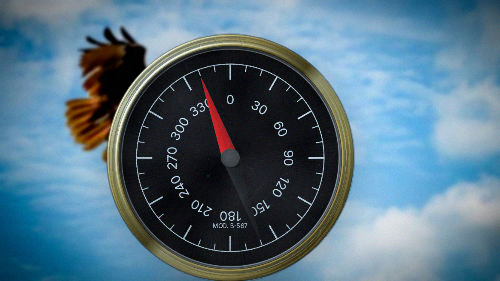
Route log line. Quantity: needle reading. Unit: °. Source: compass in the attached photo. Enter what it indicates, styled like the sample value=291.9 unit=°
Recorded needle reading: value=340 unit=°
